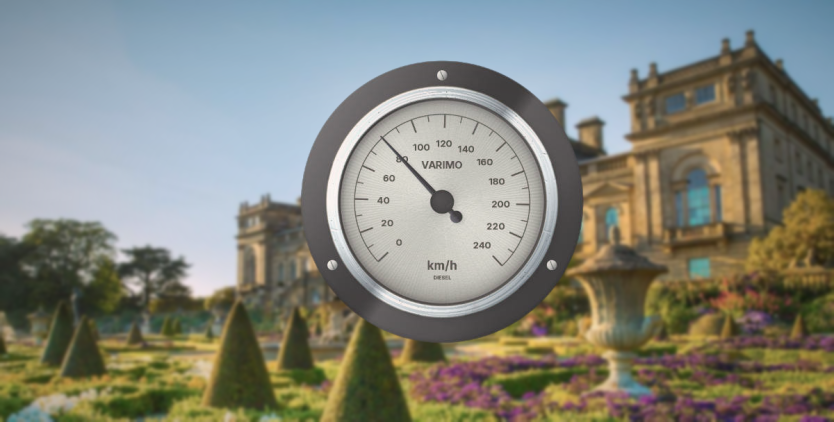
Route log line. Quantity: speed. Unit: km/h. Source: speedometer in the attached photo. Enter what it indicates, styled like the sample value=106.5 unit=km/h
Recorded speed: value=80 unit=km/h
